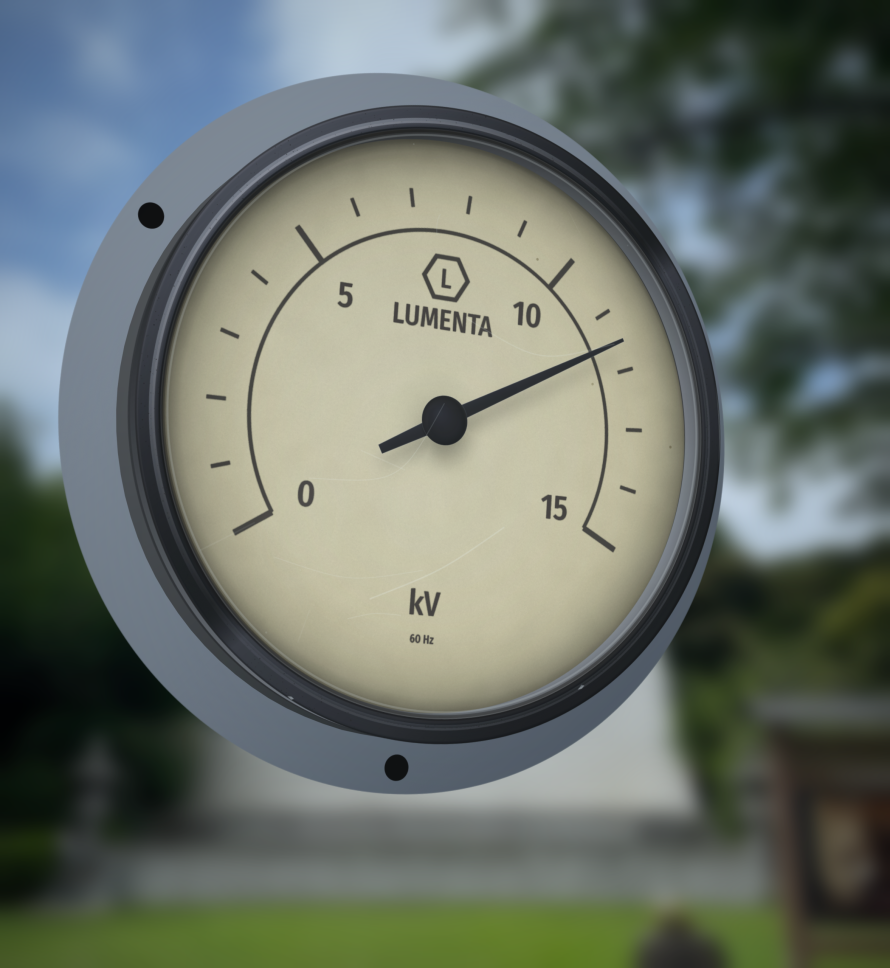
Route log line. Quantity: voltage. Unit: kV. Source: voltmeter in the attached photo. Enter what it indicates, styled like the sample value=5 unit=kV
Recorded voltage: value=11.5 unit=kV
